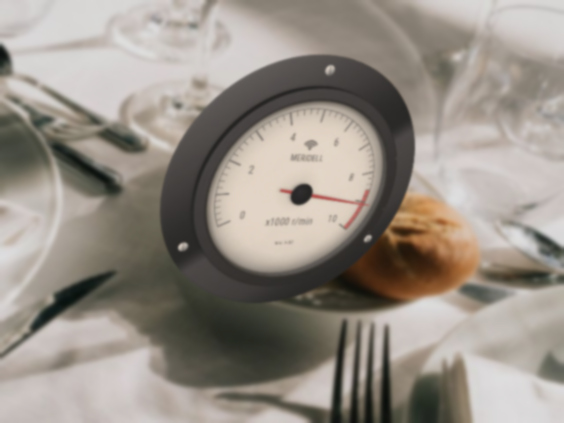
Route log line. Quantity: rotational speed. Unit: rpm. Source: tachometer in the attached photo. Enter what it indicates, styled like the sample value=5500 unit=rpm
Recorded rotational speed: value=9000 unit=rpm
